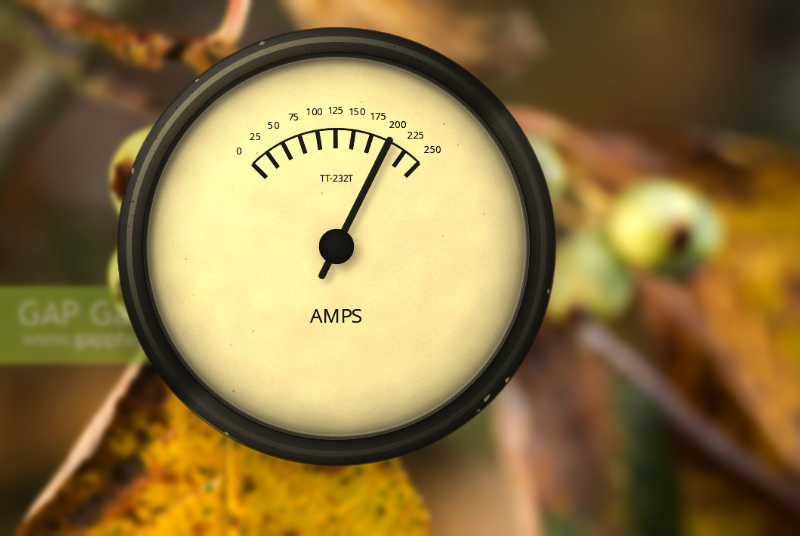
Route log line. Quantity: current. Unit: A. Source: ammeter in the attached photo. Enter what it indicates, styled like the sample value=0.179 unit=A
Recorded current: value=200 unit=A
